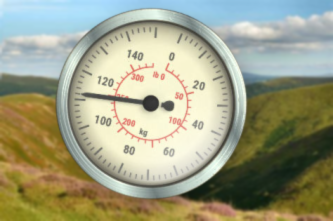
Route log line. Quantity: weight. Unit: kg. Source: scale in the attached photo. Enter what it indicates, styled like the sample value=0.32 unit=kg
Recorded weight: value=112 unit=kg
